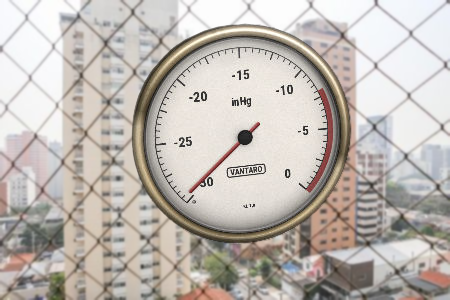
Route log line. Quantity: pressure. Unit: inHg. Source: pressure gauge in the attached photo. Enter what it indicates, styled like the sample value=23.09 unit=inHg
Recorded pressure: value=-29.5 unit=inHg
